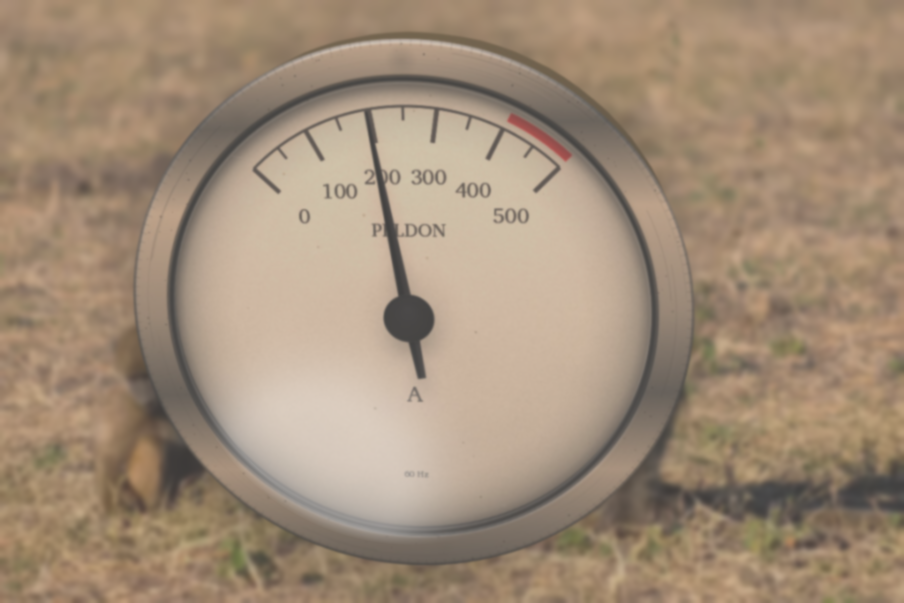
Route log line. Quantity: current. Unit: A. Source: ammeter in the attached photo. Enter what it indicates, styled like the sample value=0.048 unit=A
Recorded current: value=200 unit=A
